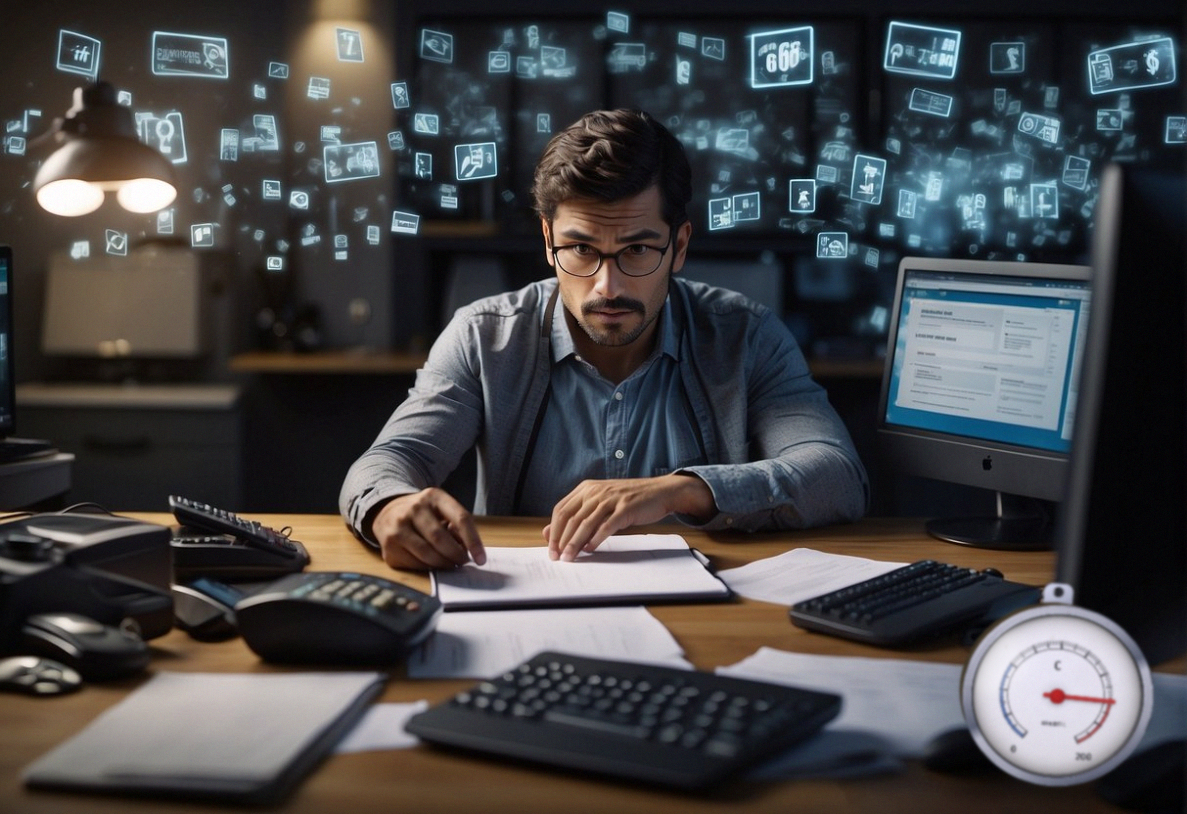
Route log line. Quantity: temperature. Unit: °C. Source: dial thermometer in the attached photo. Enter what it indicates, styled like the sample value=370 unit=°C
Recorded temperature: value=160 unit=°C
